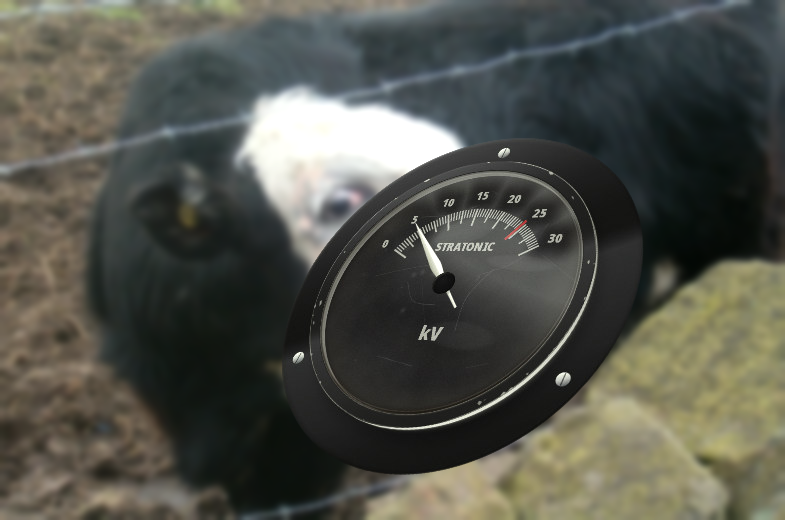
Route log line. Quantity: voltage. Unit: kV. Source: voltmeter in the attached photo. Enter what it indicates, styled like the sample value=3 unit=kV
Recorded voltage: value=5 unit=kV
